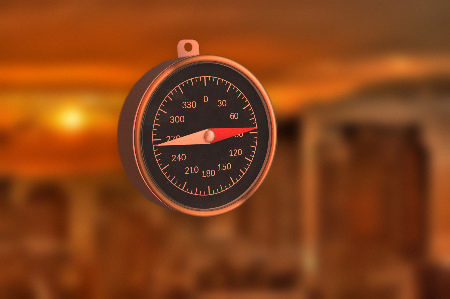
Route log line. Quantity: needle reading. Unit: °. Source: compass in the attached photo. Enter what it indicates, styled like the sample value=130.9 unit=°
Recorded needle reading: value=85 unit=°
